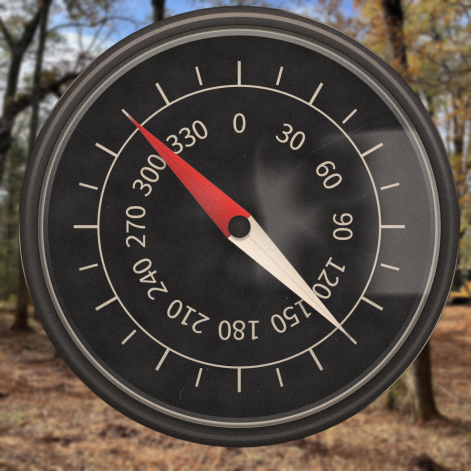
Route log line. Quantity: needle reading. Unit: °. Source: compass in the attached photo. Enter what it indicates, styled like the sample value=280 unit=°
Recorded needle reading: value=315 unit=°
